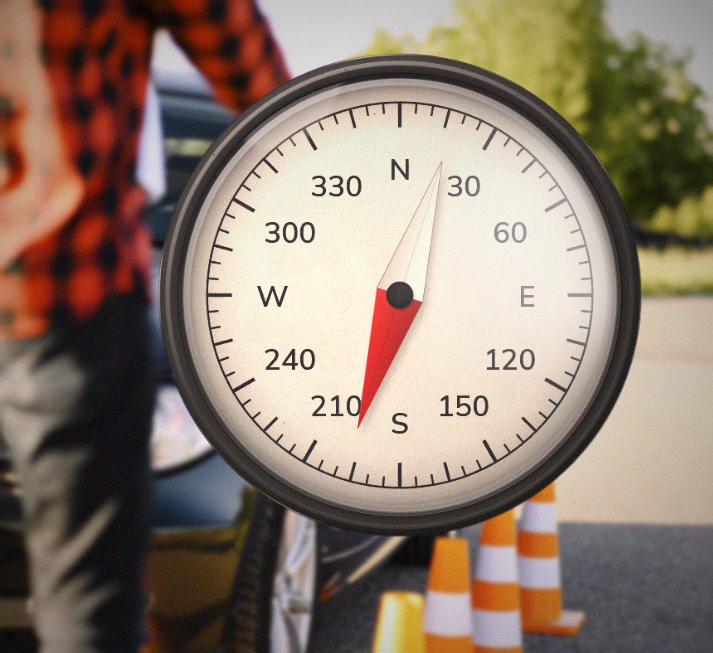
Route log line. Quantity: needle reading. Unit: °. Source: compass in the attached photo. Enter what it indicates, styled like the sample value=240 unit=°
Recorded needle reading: value=197.5 unit=°
